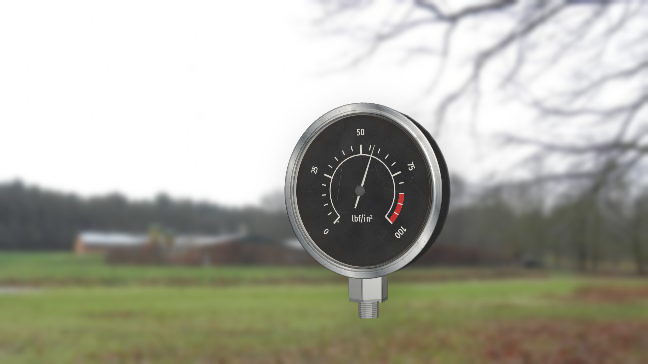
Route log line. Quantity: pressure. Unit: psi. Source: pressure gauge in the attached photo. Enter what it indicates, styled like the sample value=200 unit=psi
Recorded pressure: value=57.5 unit=psi
